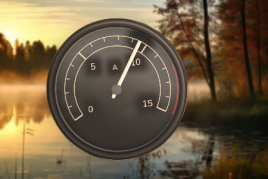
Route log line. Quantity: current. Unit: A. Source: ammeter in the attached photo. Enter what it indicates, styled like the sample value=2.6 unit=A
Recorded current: value=9.5 unit=A
